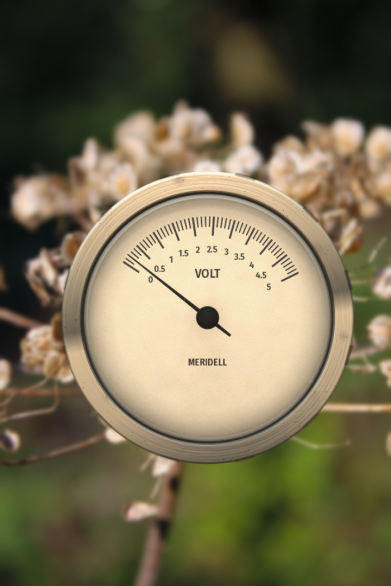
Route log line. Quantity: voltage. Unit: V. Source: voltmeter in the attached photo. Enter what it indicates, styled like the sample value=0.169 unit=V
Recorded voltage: value=0.2 unit=V
